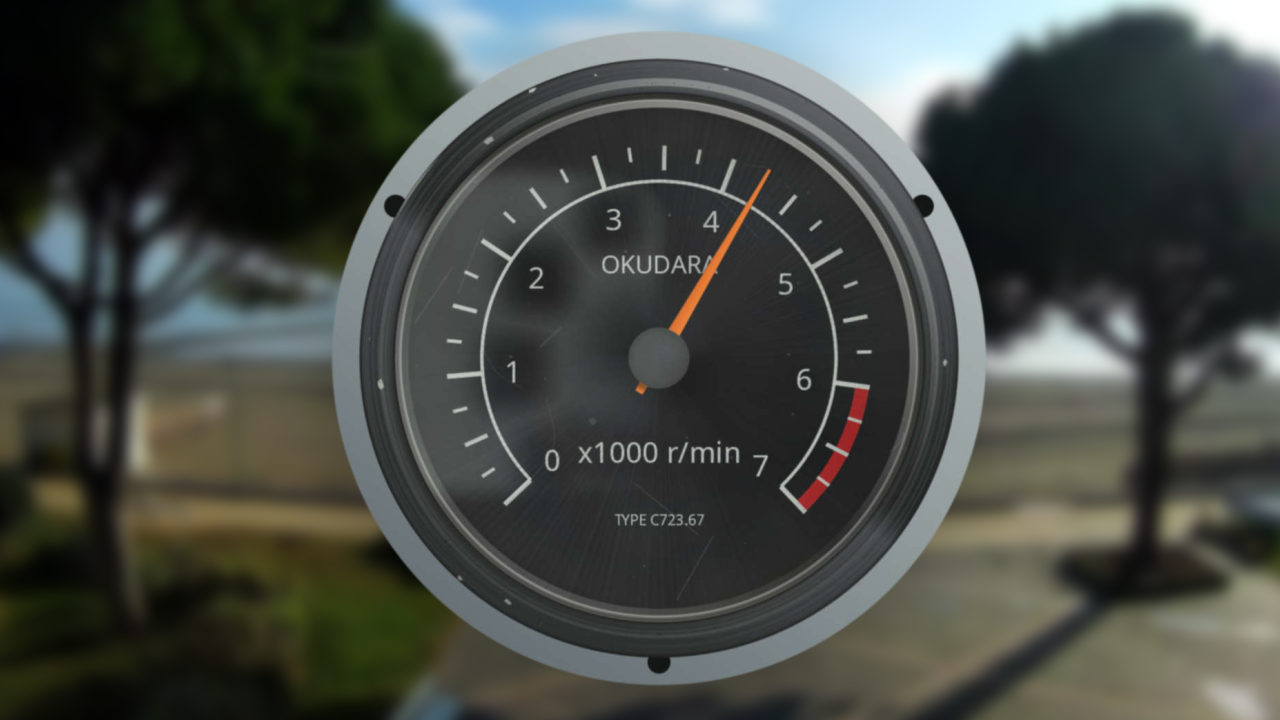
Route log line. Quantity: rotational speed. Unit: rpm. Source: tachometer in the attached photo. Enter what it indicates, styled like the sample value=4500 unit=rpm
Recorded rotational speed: value=4250 unit=rpm
